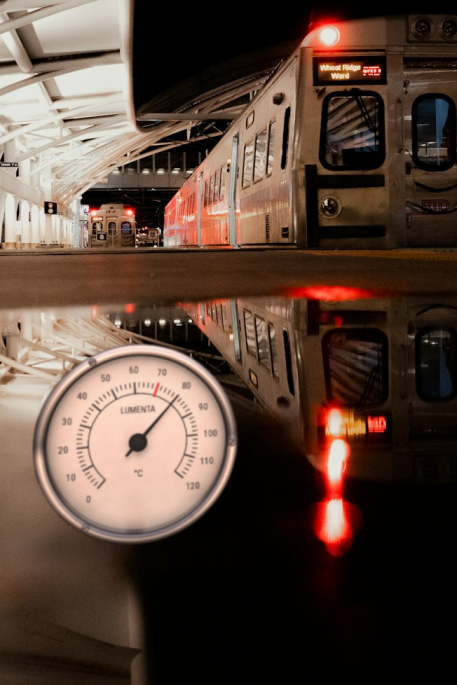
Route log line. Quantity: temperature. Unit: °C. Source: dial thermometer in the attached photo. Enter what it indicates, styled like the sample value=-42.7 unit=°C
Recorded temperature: value=80 unit=°C
